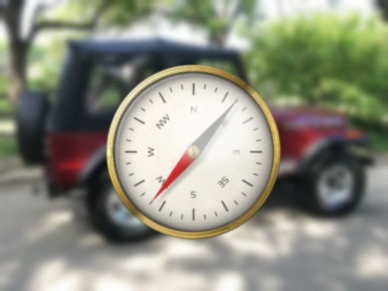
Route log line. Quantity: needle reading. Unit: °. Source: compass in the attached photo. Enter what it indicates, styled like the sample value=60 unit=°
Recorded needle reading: value=220 unit=°
